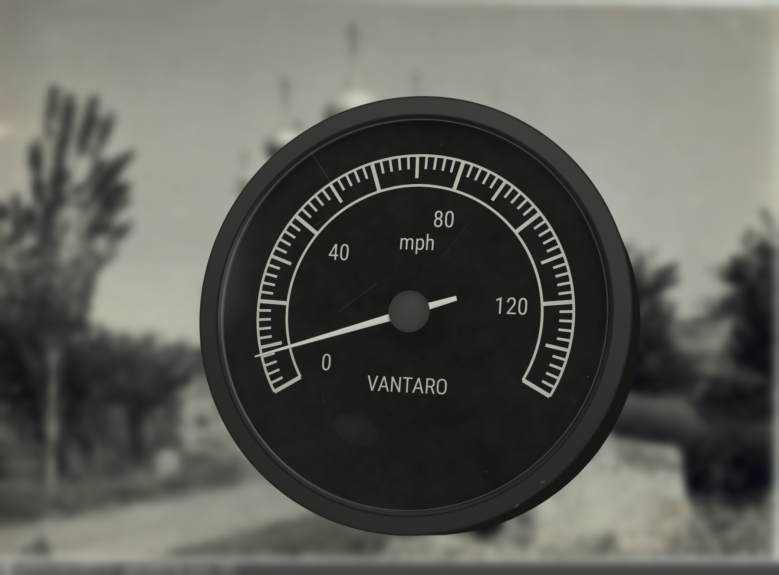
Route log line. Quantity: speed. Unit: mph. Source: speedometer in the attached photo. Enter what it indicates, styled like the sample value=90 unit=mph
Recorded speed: value=8 unit=mph
